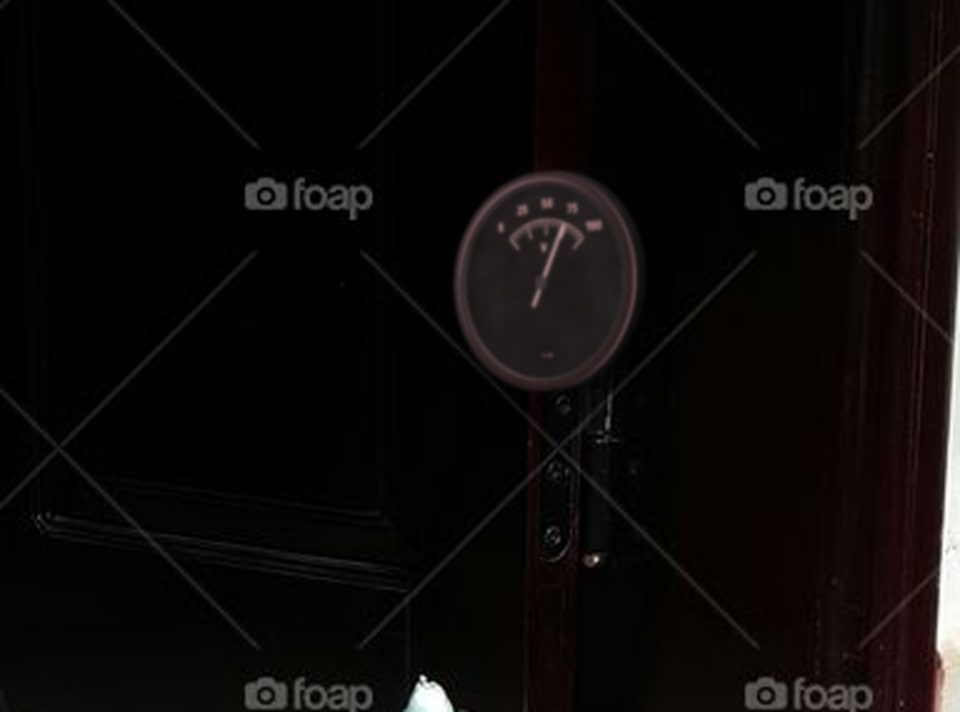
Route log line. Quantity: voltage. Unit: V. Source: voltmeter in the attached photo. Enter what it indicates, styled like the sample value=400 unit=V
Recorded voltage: value=75 unit=V
